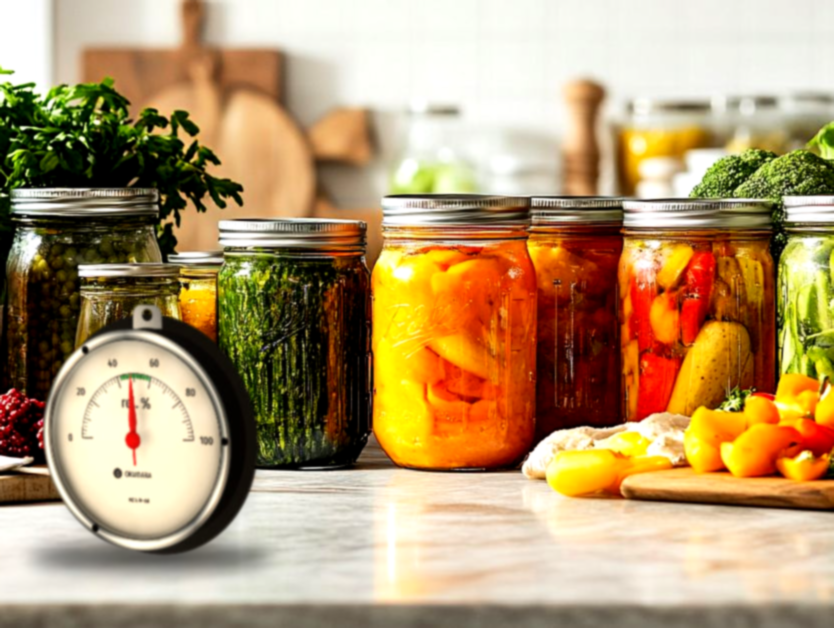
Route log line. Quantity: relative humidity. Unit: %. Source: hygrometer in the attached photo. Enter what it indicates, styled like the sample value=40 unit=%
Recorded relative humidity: value=50 unit=%
